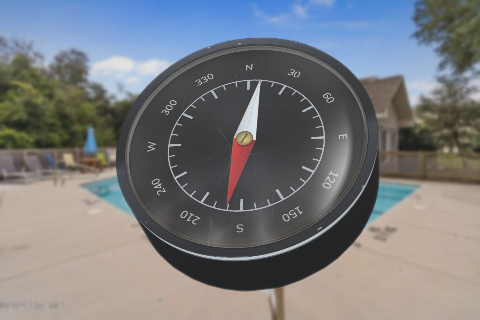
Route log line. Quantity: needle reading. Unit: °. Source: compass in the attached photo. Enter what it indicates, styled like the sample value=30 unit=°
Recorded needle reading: value=190 unit=°
